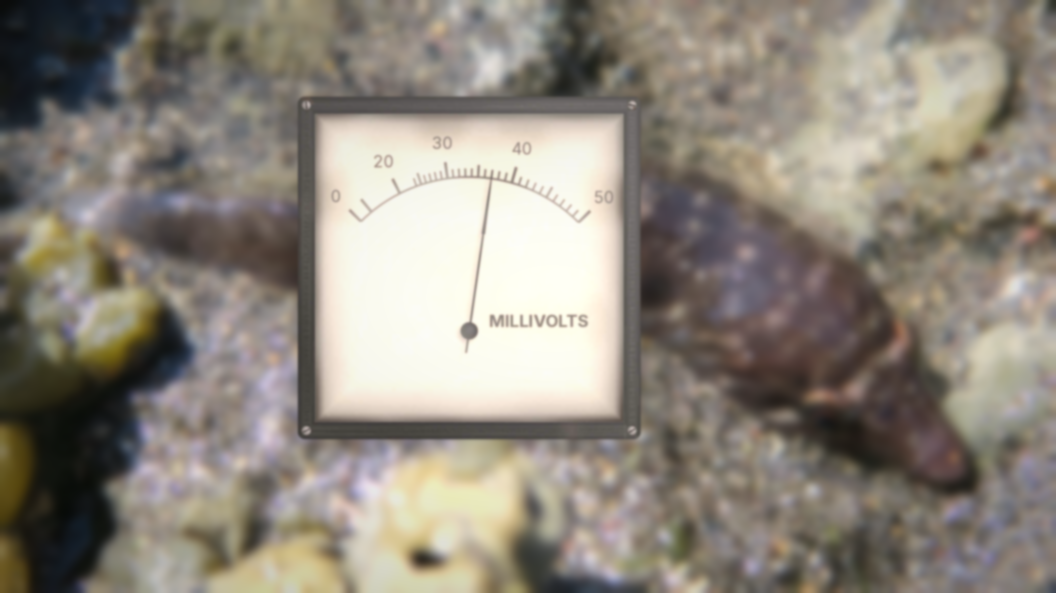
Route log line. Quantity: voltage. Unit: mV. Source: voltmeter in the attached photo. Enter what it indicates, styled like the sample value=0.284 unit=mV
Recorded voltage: value=37 unit=mV
